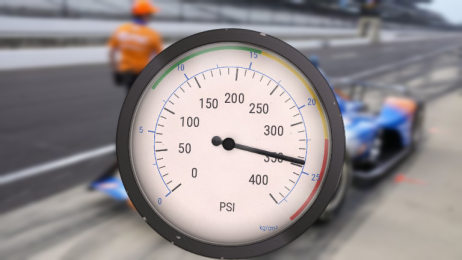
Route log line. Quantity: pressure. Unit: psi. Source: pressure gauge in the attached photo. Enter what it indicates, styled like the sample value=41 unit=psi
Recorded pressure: value=345 unit=psi
